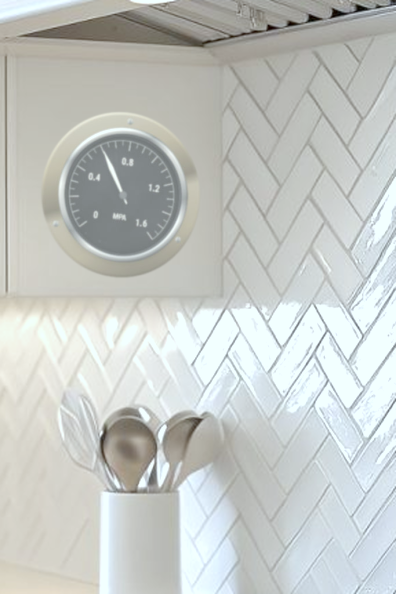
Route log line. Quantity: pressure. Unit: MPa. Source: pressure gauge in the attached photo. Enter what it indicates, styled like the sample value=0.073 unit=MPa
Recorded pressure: value=0.6 unit=MPa
